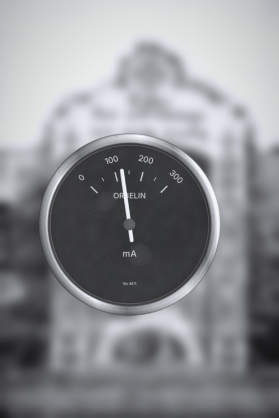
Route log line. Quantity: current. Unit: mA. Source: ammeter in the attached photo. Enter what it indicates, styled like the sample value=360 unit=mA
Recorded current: value=125 unit=mA
